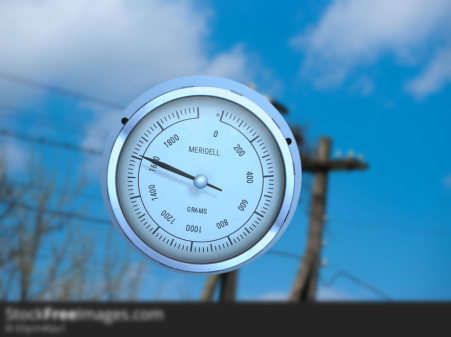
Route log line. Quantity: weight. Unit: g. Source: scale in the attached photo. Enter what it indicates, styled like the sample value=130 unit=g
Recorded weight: value=1620 unit=g
